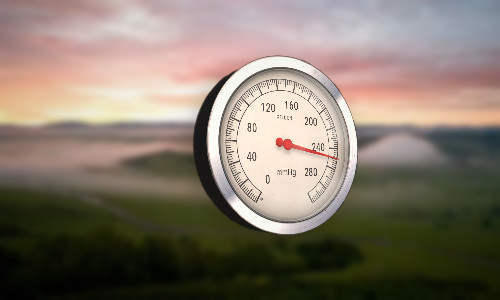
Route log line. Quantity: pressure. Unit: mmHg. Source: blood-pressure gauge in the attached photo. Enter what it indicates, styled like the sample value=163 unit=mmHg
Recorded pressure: value=250 unit=mmHg
